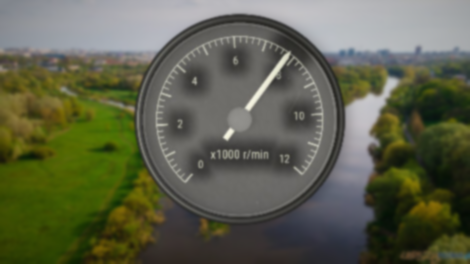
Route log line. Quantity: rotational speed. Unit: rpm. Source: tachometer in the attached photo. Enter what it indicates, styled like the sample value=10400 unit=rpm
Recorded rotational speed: value=7800 unit=rpm
